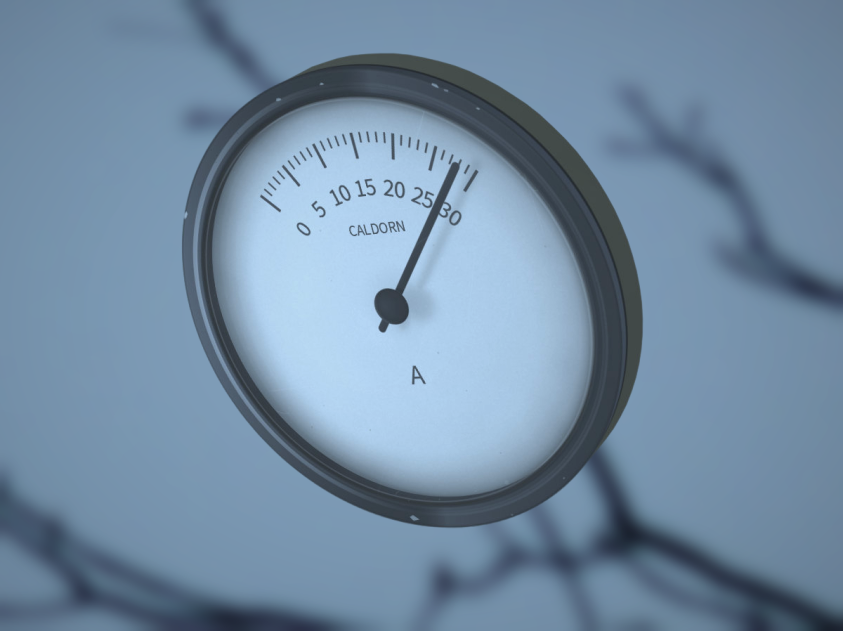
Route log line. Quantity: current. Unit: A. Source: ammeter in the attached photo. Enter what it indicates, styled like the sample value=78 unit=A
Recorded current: value=28 unit=A
